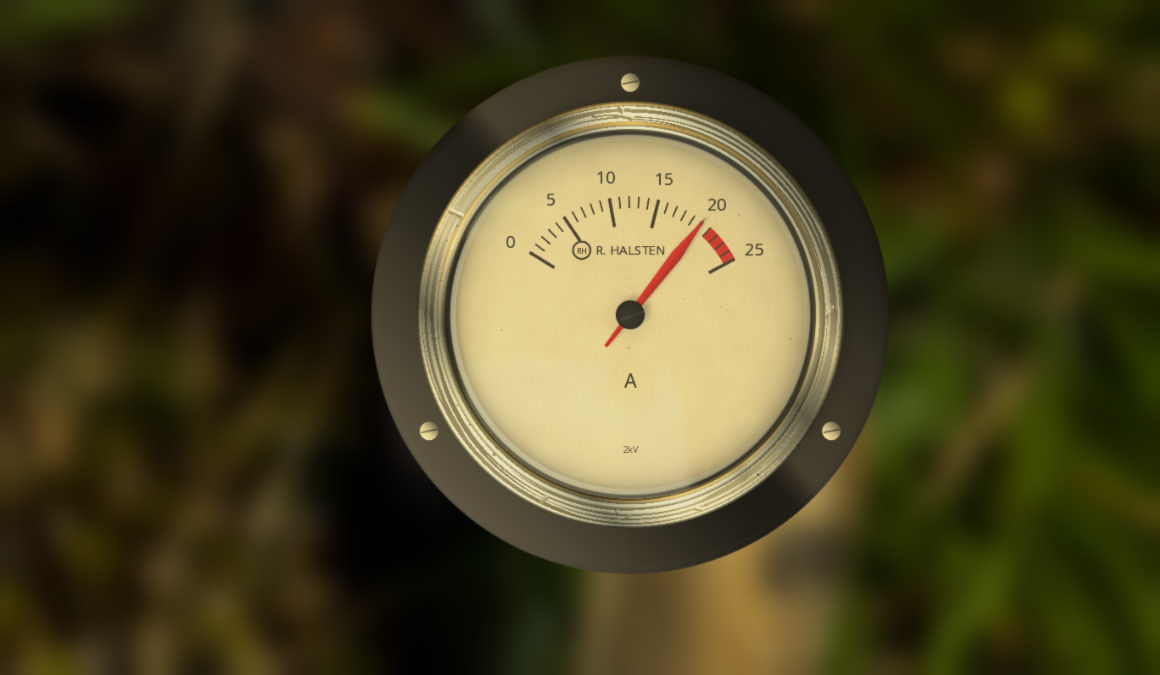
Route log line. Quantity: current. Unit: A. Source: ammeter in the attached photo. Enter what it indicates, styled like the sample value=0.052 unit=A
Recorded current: value=20 unit=A
